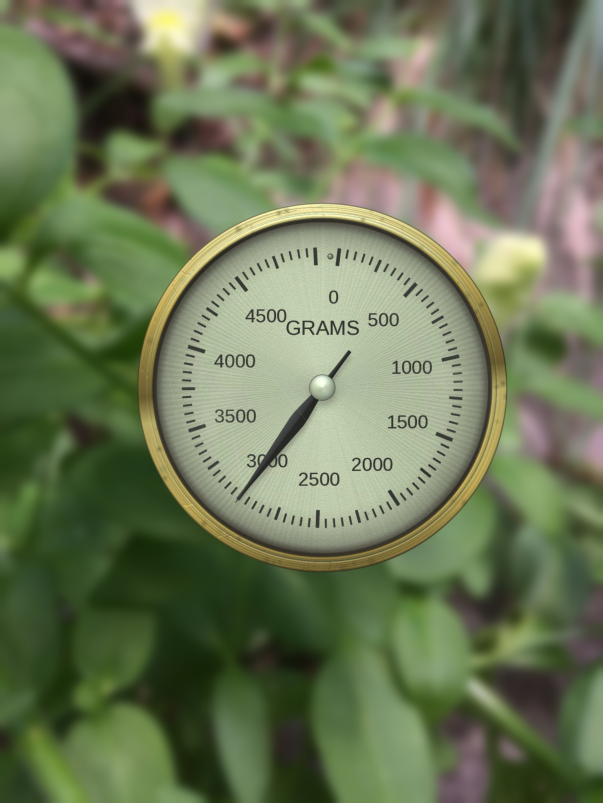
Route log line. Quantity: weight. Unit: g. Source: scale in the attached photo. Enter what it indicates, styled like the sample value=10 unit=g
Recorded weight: value=3000 unit=g
